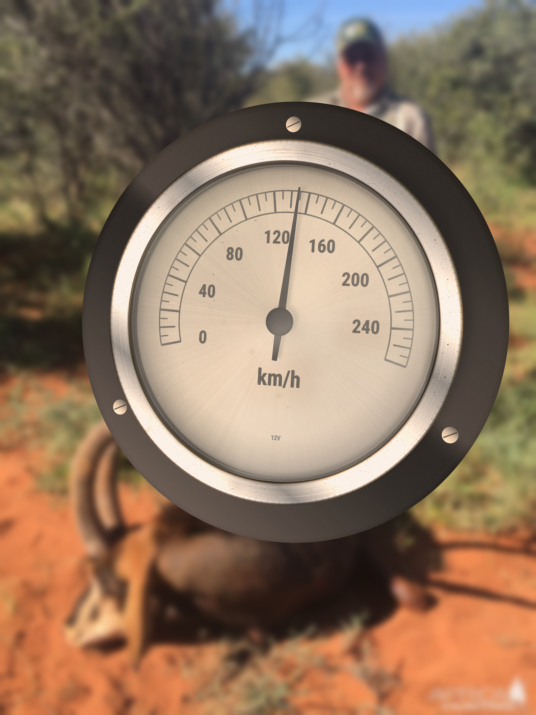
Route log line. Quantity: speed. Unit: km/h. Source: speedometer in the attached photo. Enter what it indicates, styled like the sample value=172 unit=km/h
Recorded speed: value=135 unit=km/h
